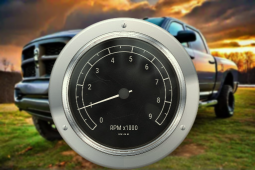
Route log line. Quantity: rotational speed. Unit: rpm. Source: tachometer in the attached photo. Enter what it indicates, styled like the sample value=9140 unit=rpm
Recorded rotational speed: value=1000 unit=rpm
